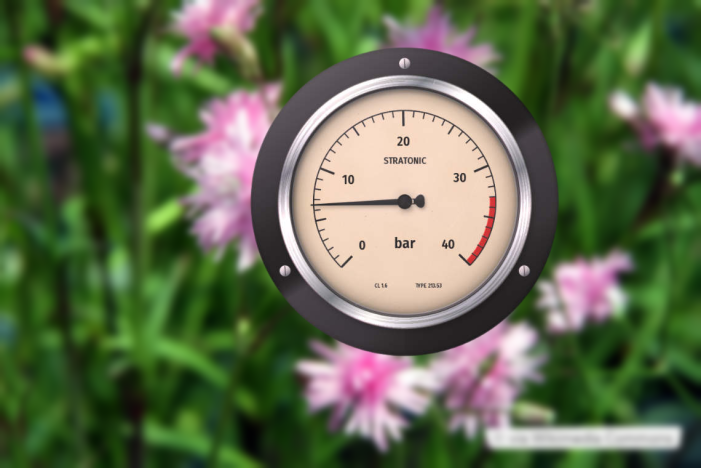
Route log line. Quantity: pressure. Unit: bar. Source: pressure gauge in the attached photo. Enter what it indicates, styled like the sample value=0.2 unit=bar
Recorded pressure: value=6.5 unit=bar
